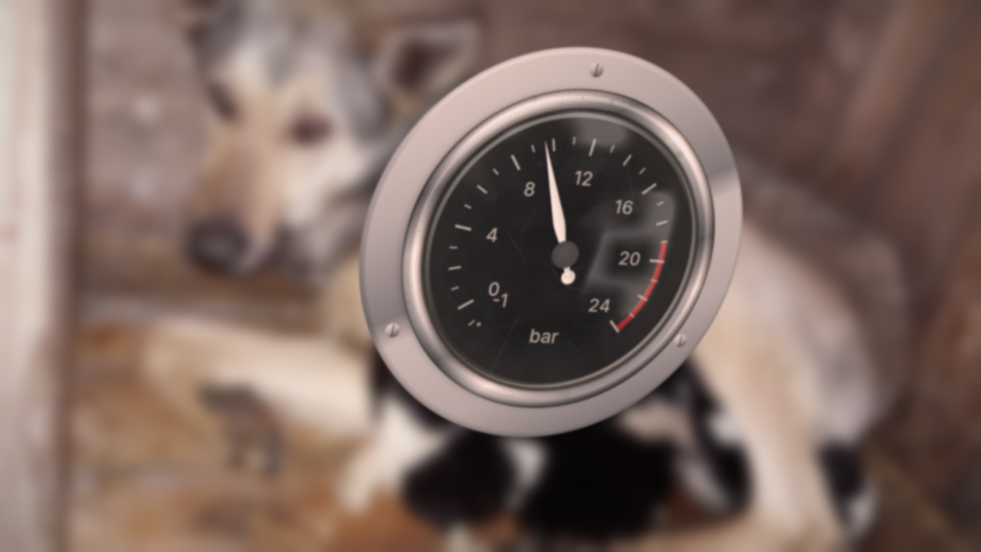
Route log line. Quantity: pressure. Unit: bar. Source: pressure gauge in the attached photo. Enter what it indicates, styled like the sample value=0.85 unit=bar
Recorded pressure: value=9.5 unit=bar
